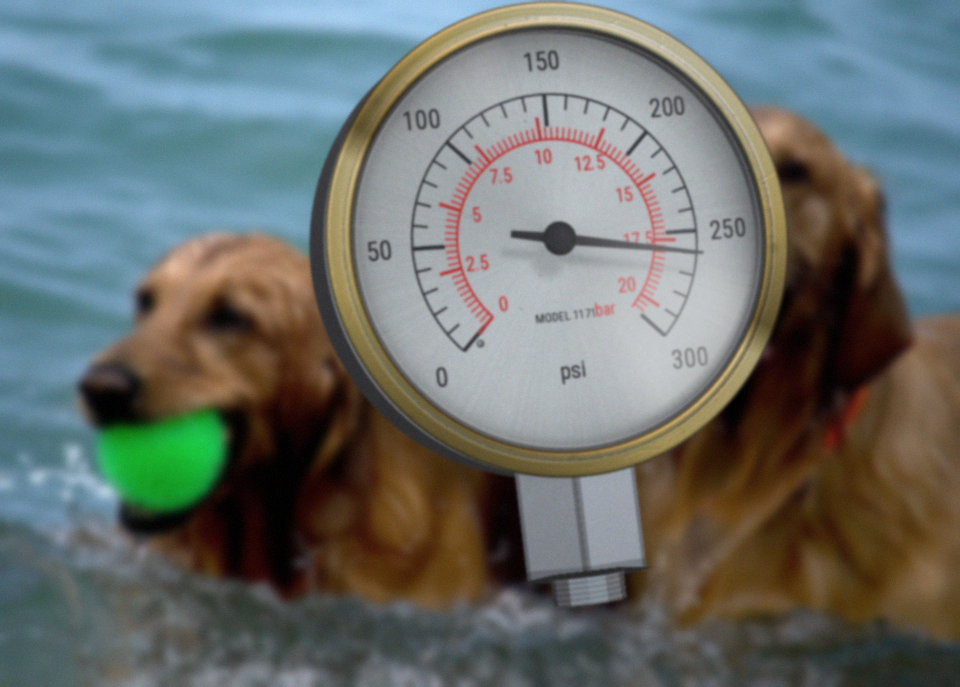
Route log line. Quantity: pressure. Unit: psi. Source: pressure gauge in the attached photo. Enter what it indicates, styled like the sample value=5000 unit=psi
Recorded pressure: value=260 unit=psi
